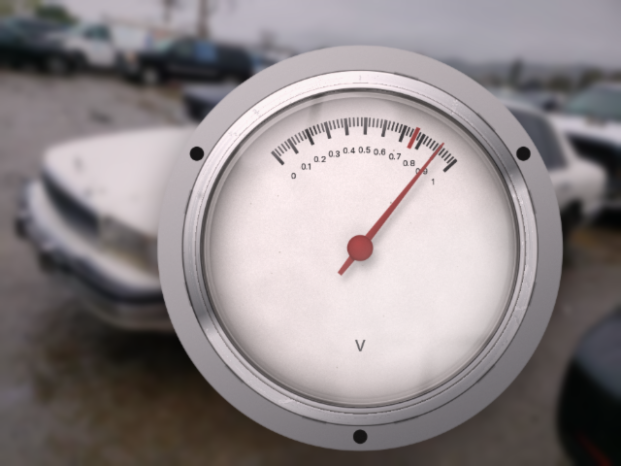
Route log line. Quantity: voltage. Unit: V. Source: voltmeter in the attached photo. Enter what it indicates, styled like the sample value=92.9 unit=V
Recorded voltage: value=0.9 unit=V
